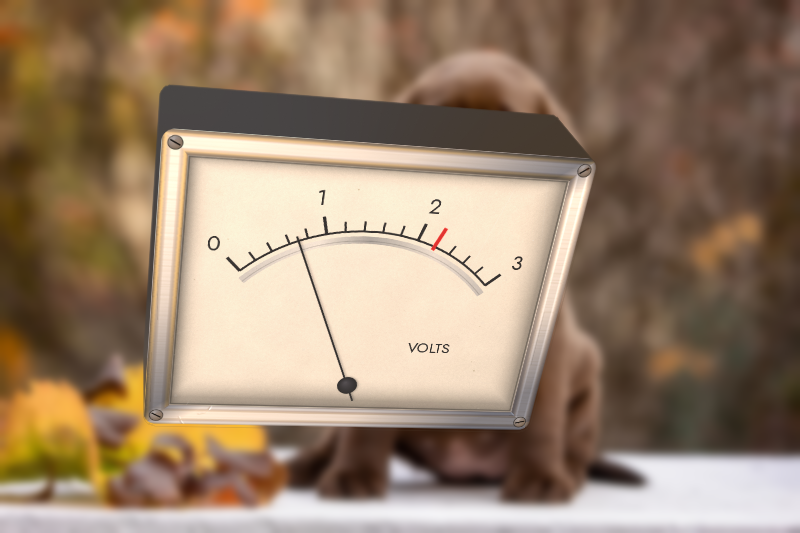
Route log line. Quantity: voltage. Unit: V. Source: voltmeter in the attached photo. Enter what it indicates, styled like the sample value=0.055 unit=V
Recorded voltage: value=0.7 unit=V
